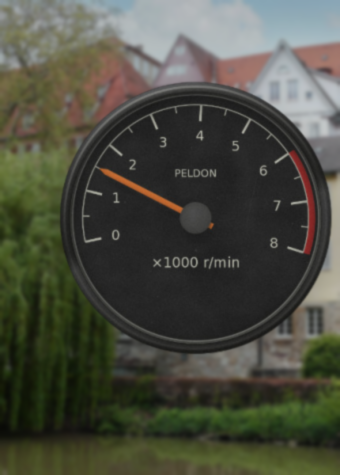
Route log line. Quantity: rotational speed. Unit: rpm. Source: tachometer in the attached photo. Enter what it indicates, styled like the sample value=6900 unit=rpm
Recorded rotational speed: value=1500 unit=rpm
